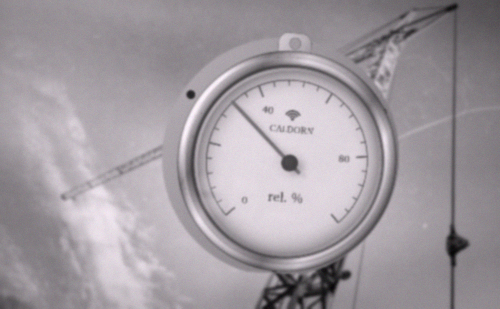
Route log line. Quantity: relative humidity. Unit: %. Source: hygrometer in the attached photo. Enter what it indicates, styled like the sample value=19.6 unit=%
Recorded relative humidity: value=32 unit=%
